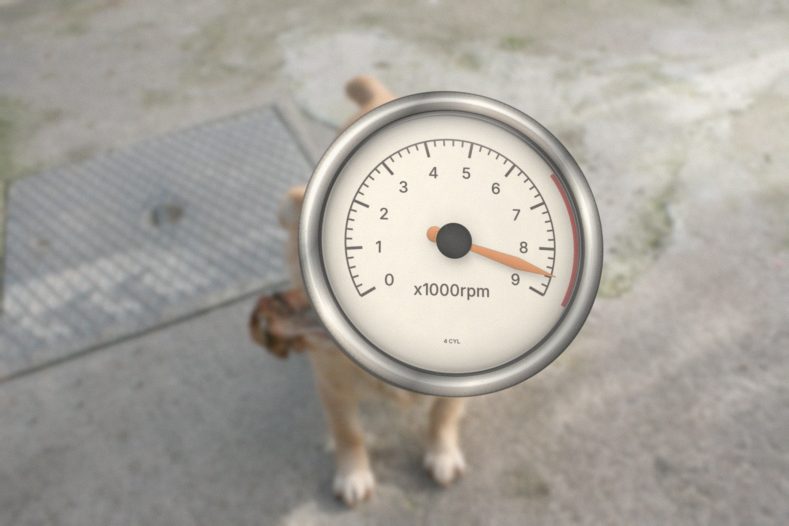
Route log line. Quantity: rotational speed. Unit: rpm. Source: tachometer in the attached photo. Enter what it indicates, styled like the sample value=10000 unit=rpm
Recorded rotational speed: value=8600 unit=rpm
